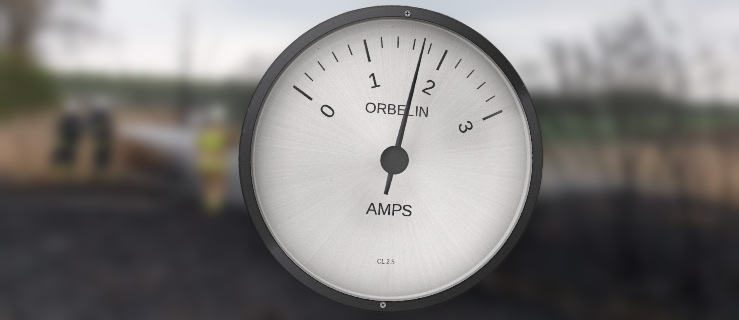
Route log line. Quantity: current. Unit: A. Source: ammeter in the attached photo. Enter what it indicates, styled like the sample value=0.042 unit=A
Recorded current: value=1.7 unit=A
